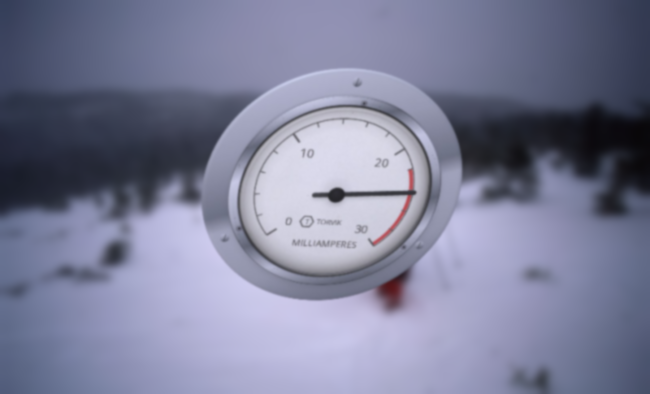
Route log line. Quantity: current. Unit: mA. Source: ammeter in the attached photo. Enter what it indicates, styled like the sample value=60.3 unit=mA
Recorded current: value=24 unit=mA
